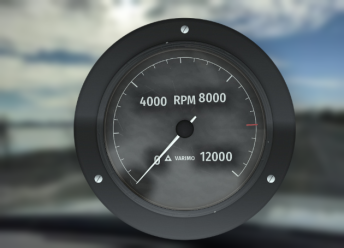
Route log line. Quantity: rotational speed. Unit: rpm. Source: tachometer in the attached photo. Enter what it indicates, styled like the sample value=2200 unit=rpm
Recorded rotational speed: value=0 unit=rpm
